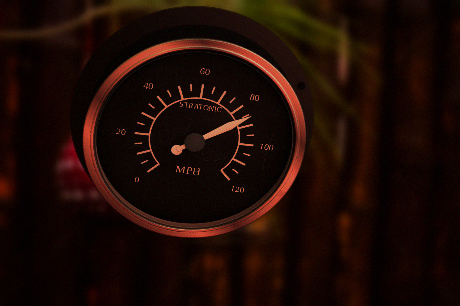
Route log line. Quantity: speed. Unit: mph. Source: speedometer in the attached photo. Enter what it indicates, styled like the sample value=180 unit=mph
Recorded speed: value=85 unit=mph
